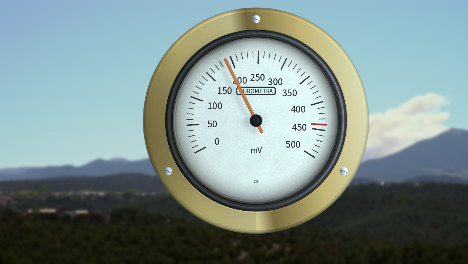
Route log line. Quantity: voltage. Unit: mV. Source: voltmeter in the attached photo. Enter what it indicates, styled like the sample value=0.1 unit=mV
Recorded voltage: value=190 unit=mV
